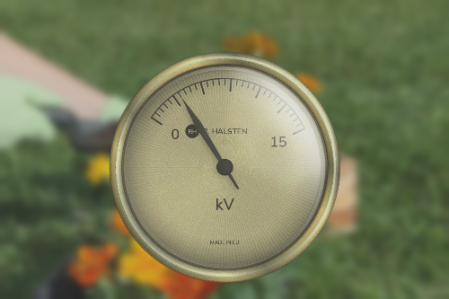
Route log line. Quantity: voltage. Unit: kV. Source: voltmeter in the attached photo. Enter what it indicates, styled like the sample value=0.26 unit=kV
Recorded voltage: value=3 unit=kV
